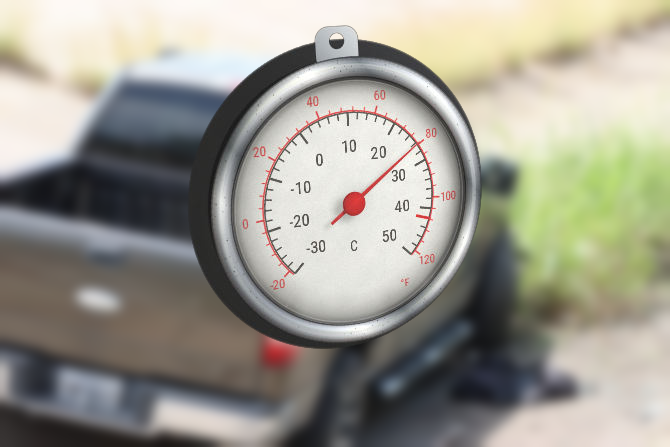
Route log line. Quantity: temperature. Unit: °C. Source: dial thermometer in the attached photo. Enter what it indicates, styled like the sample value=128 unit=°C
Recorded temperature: value=26 unit=°C
